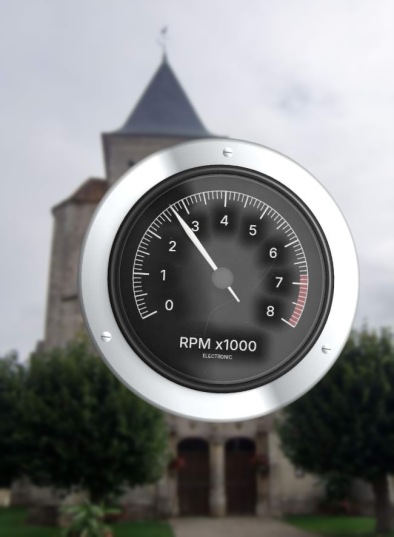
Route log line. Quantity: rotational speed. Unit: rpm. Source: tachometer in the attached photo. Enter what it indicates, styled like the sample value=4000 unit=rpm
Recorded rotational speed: value=2700 unit=rpm
